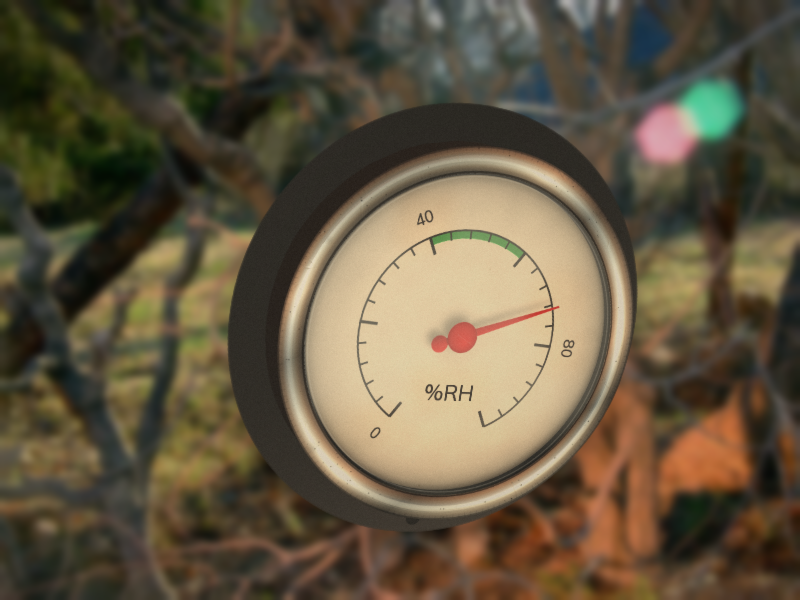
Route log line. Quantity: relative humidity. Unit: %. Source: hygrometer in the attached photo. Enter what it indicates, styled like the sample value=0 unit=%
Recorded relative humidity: value=72 unit=%
